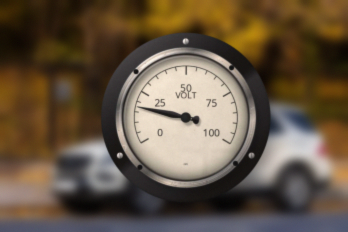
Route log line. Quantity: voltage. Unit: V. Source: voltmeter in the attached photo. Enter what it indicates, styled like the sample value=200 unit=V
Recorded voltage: value=17.5 unit=V
